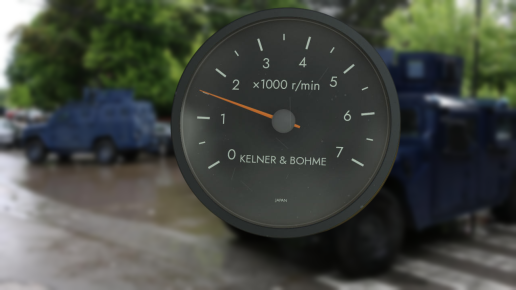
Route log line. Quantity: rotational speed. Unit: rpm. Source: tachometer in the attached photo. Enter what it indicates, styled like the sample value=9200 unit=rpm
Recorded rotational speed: value=1500 unit=rpm
